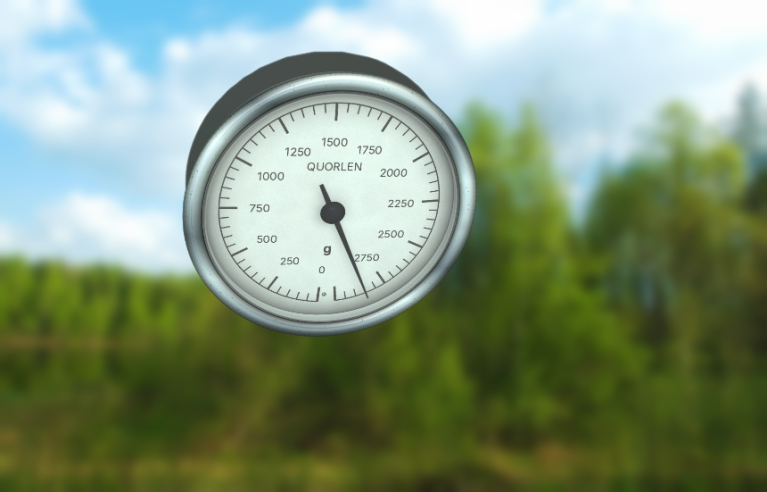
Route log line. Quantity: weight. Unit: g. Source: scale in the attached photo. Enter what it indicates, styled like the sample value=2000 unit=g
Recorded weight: value=2850 unit=g
